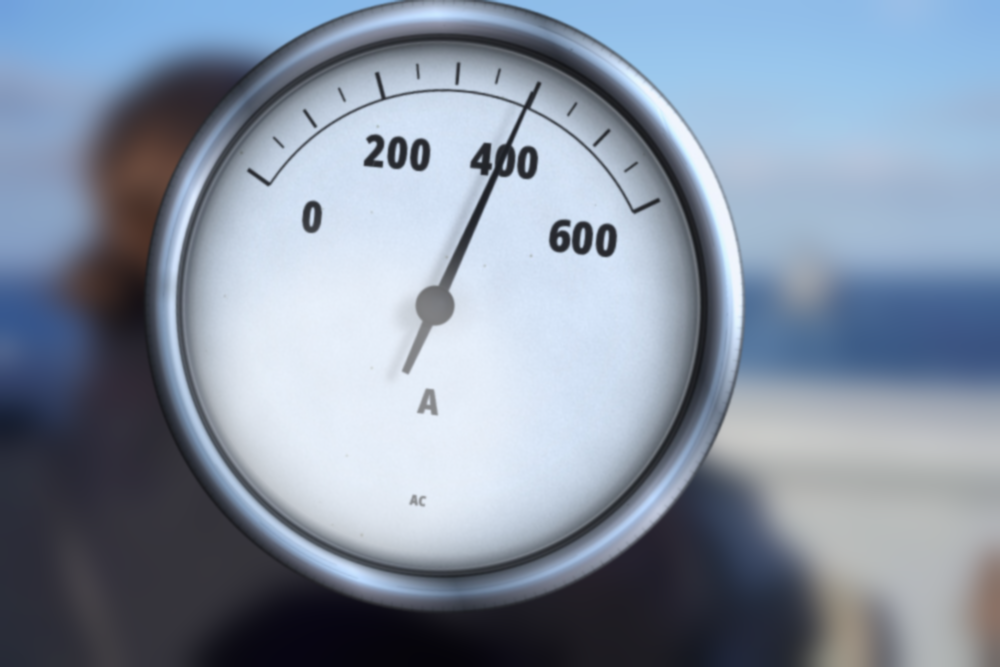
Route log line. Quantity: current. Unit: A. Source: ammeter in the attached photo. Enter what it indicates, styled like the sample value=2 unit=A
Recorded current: value=400 unit=A
